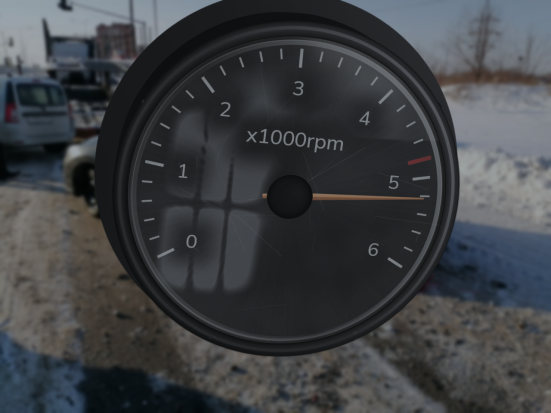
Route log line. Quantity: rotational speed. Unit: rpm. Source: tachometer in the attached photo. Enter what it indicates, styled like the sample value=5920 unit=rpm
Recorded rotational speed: value=5200 unit=rpm
